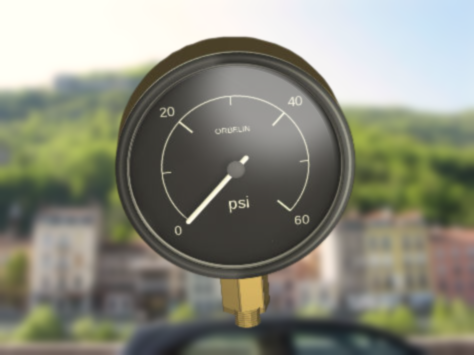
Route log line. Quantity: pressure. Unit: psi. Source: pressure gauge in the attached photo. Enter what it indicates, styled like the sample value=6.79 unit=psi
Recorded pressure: value=0 unit=psi
